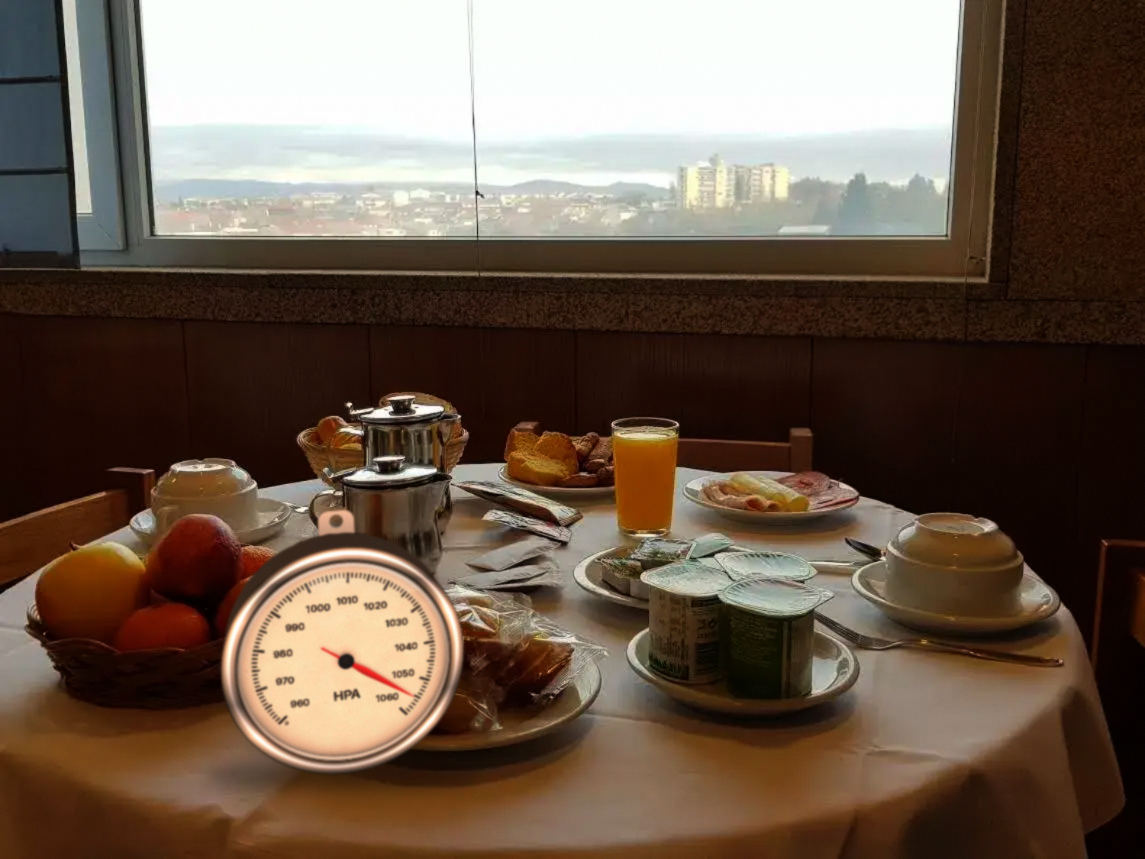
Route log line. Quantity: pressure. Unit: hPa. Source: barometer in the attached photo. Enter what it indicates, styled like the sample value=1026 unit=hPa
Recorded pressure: value=1055 unit=hPa
